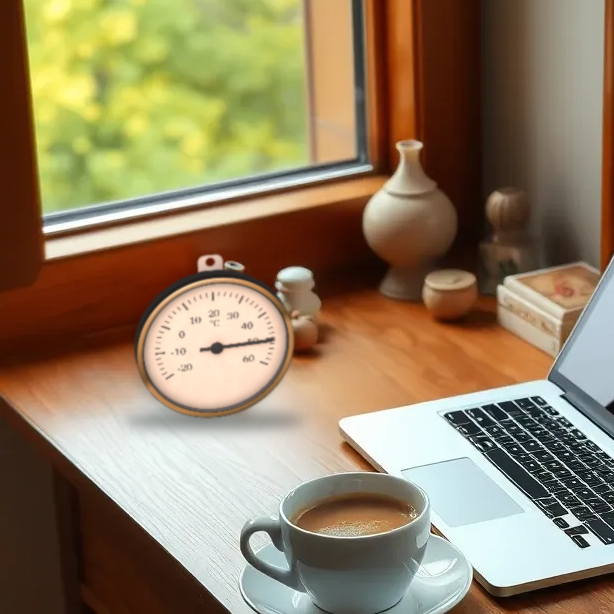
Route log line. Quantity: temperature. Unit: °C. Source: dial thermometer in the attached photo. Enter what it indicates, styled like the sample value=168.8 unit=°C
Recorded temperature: value=50 unit=°C
